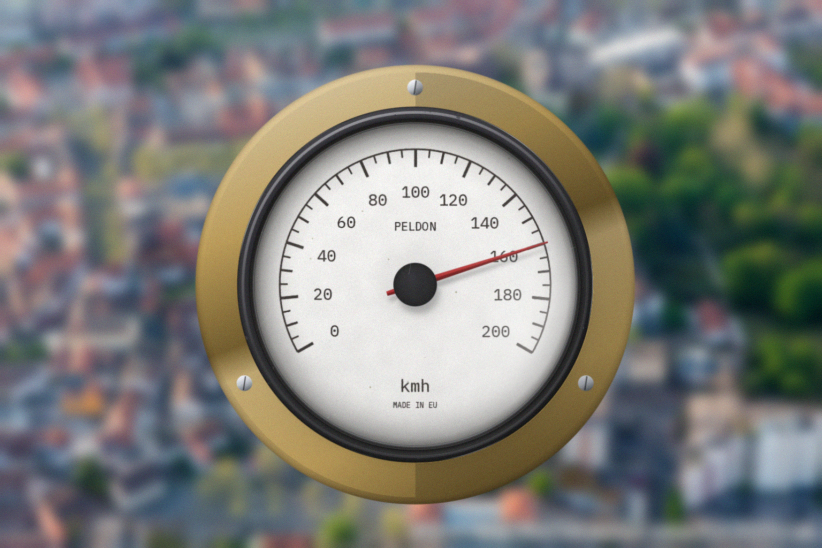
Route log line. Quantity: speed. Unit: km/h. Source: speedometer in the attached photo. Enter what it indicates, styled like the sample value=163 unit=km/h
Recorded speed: value=160 unit=km/h
